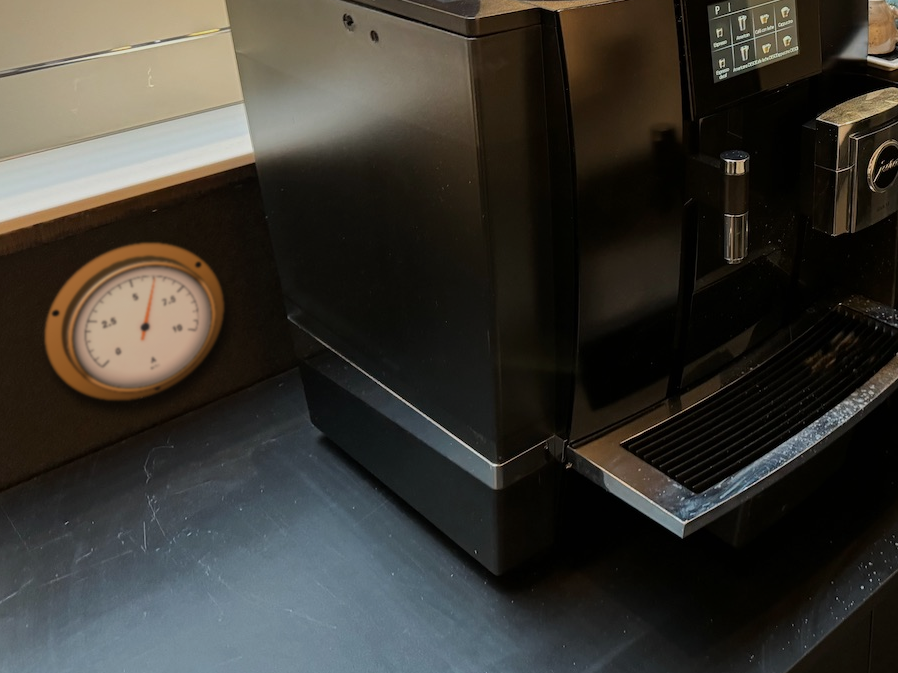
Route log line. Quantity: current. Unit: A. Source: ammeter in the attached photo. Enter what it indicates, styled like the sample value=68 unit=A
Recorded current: value=6 unit=A
